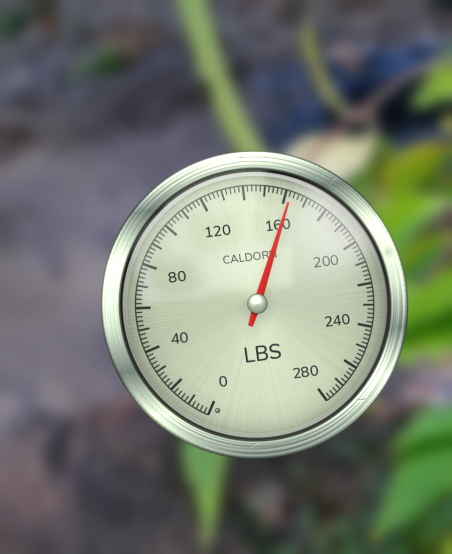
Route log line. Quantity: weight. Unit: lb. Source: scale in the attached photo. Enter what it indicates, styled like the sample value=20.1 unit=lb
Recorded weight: value=162 unit=lb
